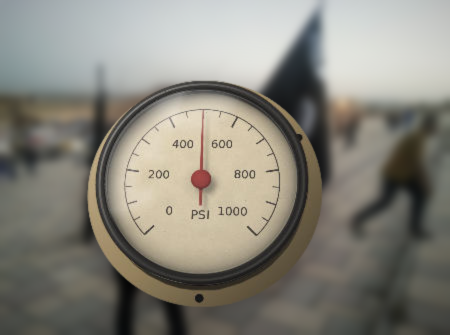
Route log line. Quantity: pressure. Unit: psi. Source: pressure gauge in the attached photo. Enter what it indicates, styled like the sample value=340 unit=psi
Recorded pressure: value=500 unit=psi
